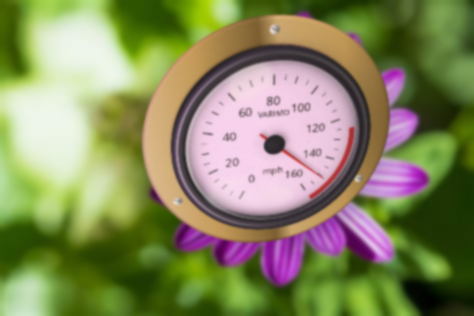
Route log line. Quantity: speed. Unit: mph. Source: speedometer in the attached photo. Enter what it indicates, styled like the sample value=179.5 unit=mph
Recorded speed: value=150 unit=mph
